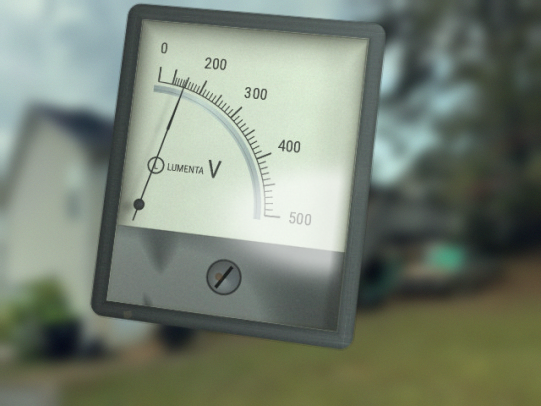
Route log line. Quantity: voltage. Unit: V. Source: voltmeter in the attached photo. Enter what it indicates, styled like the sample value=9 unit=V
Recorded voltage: value=150 unit=V
